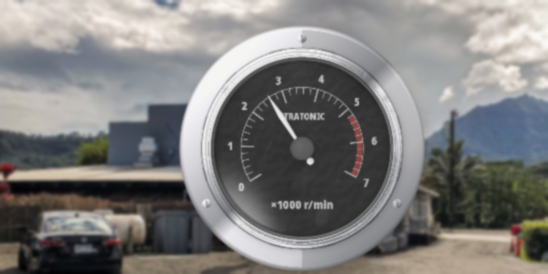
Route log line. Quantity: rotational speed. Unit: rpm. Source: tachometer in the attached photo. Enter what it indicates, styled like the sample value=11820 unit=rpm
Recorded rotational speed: value=2600 unit=rpm
